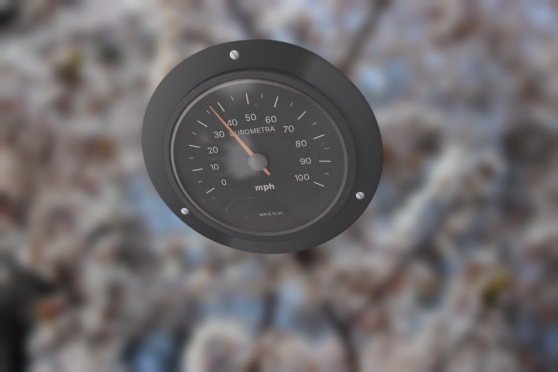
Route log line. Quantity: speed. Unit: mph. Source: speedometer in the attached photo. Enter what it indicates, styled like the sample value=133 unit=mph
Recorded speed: value=37.5 unit=mph
